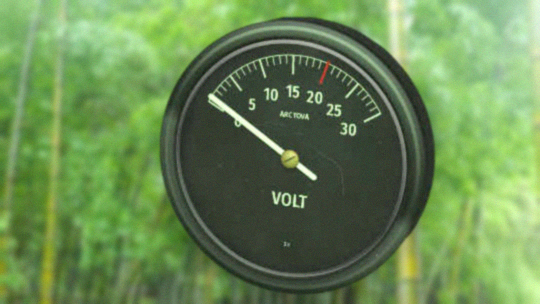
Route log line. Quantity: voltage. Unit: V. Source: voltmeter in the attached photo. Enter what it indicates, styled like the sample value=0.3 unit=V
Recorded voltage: value=1 unit=V
